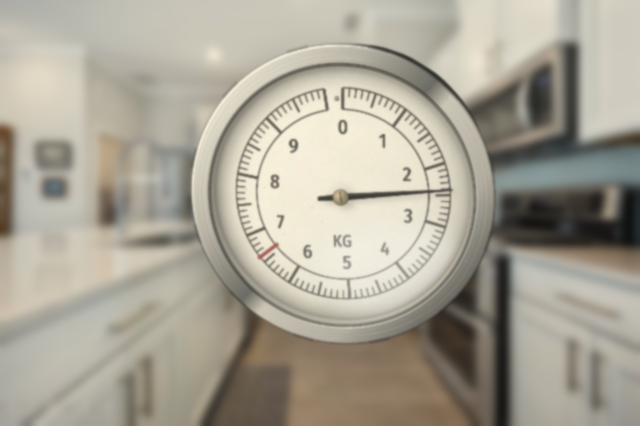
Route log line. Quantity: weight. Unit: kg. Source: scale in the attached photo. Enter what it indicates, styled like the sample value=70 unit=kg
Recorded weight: value=2.4 unit=kg
